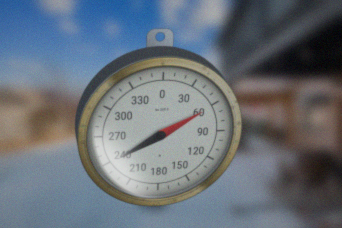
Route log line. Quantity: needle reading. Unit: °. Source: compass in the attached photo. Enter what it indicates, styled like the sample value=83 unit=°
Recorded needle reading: value=60 unit=°
